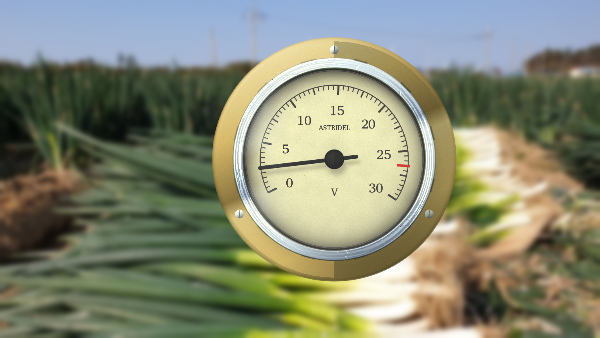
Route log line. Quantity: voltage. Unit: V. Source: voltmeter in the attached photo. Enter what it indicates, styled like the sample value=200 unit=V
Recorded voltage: value=2.5 unit=V
